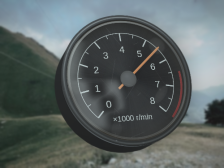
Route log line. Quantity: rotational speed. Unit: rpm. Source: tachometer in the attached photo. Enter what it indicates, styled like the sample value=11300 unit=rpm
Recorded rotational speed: value=5500 unit=rpm
